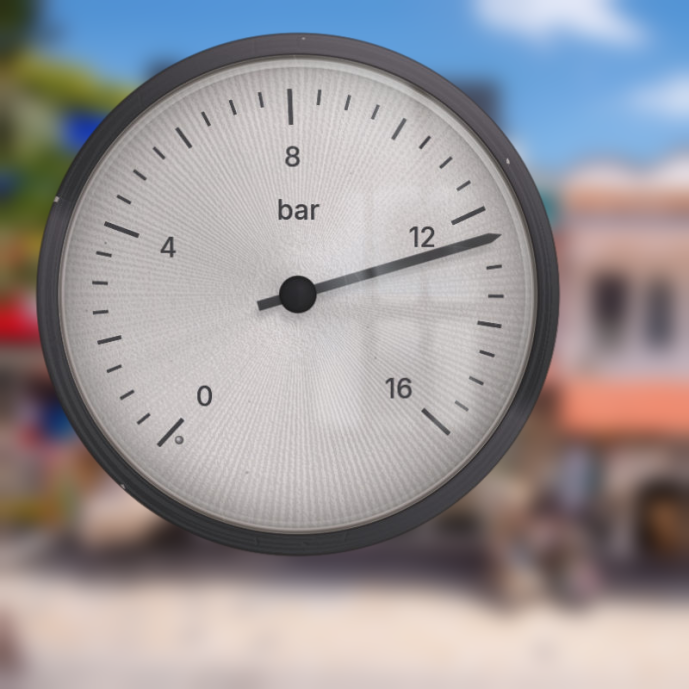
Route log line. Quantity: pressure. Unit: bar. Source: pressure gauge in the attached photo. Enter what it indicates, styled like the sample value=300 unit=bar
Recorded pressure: value=12.5 unit=bar
